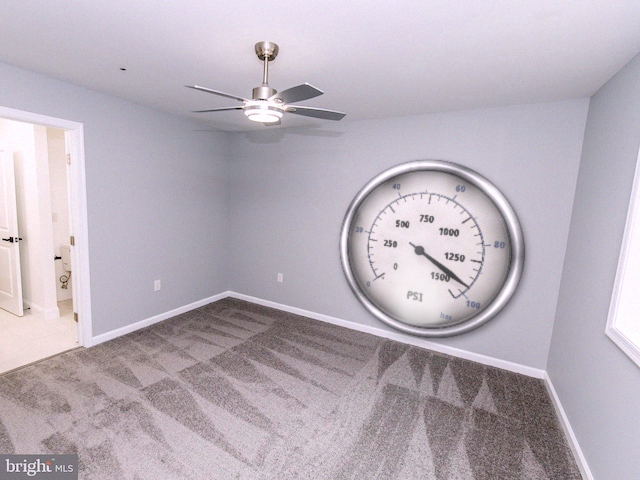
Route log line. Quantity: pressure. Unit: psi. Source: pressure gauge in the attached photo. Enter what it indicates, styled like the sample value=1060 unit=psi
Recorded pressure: value=1400 unit=psi
